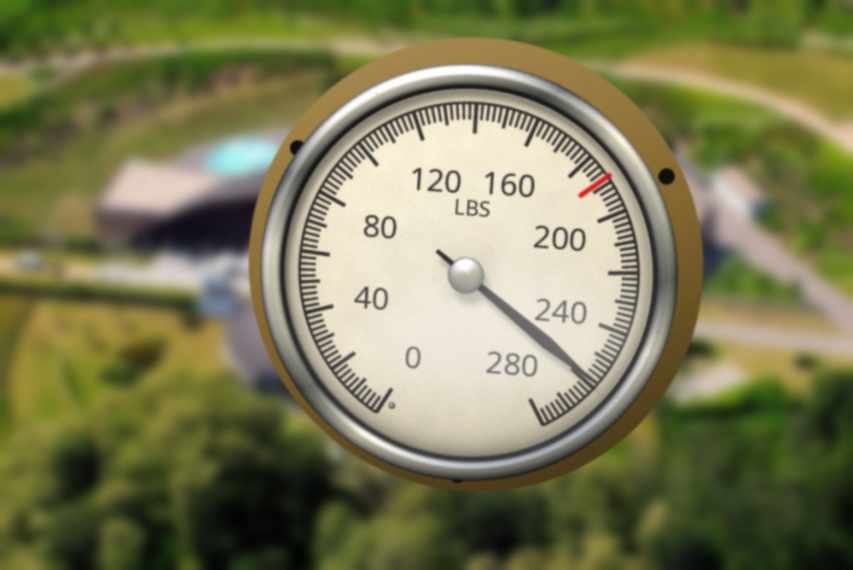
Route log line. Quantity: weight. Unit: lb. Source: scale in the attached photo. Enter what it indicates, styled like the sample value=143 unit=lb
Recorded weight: value=258 unit=lb
